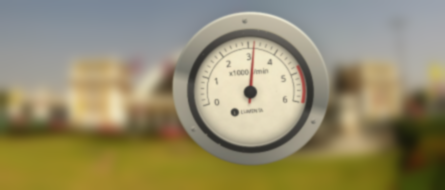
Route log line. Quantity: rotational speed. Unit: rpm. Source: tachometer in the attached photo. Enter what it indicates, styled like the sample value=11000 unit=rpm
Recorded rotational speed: value=3200 unit=rpm
